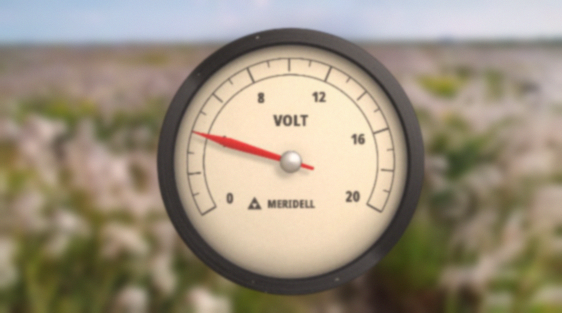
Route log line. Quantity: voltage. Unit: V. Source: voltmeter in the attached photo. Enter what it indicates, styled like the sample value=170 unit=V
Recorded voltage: value=4 unit=V
